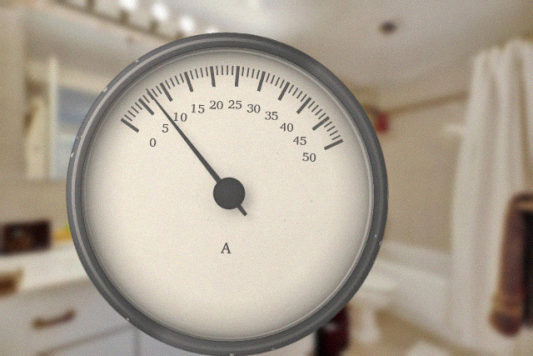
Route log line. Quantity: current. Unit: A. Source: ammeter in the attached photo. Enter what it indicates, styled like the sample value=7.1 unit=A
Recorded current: value=7 unit=A
